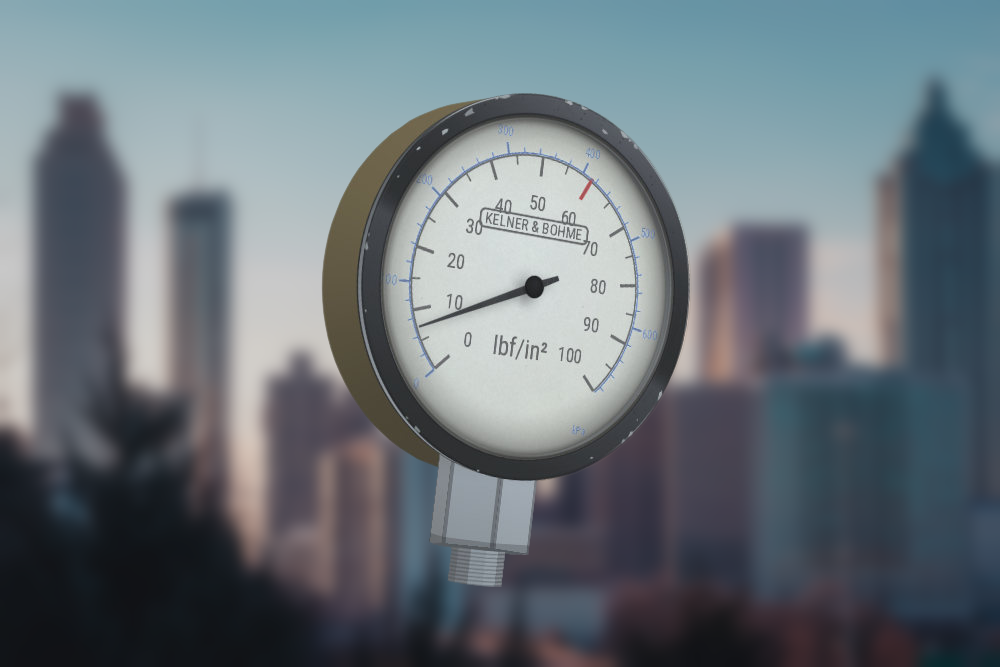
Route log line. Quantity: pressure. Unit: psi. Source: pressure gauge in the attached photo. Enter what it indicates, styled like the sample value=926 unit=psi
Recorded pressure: value=7.5 unit=psi
